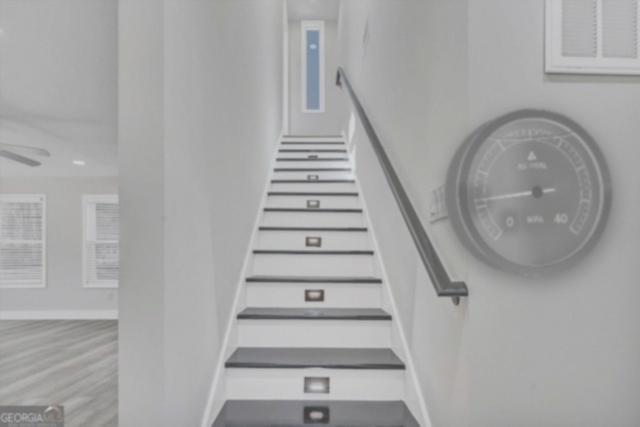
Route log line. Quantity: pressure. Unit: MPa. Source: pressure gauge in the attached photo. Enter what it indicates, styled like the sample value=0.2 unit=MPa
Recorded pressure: value=6 unit=MPa
